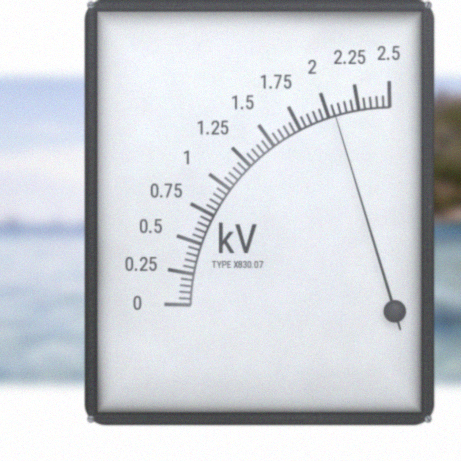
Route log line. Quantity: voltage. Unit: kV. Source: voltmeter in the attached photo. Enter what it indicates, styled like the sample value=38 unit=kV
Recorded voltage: value=2.05 unit=kV
